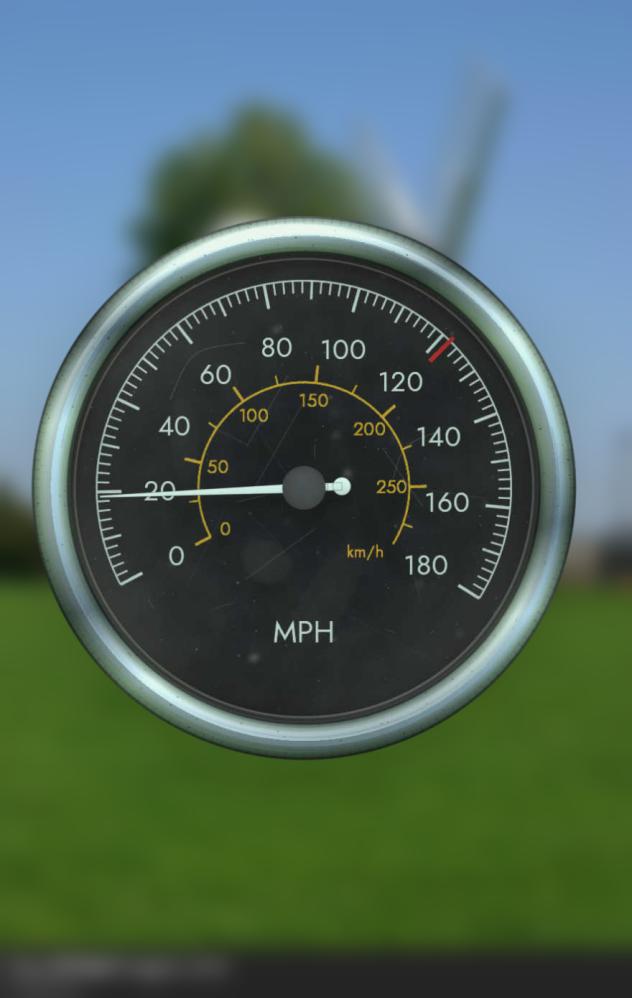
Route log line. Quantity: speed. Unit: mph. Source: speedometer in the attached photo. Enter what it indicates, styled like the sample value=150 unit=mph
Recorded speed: value=19 unit=mph
